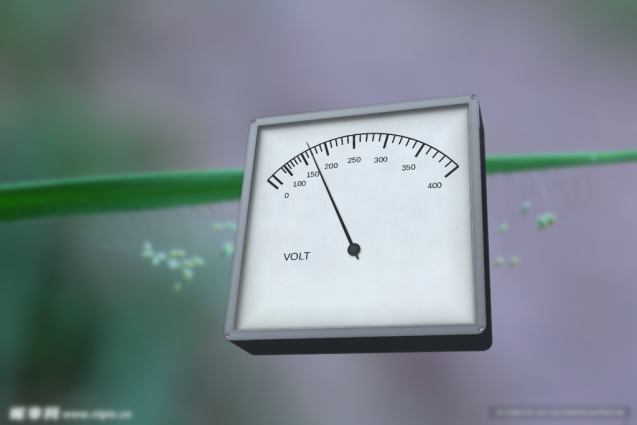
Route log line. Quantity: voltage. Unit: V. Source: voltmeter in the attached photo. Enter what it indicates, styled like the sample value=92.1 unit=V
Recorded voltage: value=170 unit=V
